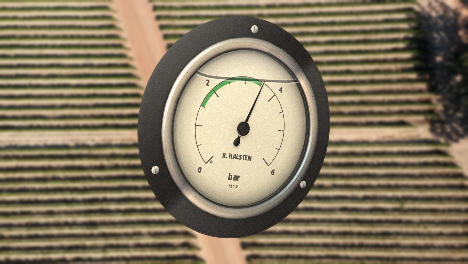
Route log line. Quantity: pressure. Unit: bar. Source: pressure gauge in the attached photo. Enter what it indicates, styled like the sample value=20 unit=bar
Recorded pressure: value=3.5 unit=bar
